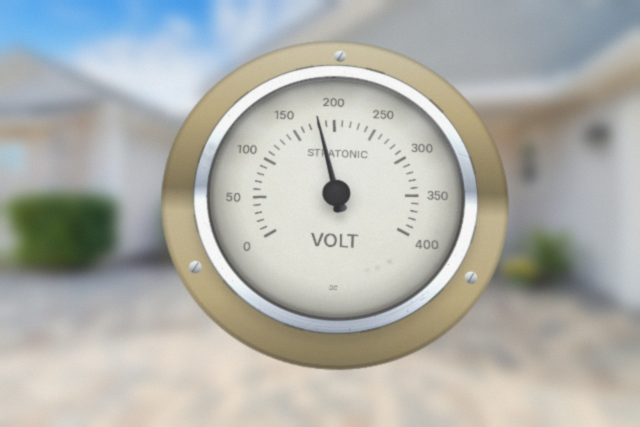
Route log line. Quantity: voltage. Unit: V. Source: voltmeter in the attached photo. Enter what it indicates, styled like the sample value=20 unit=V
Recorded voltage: value=180 unit=V
